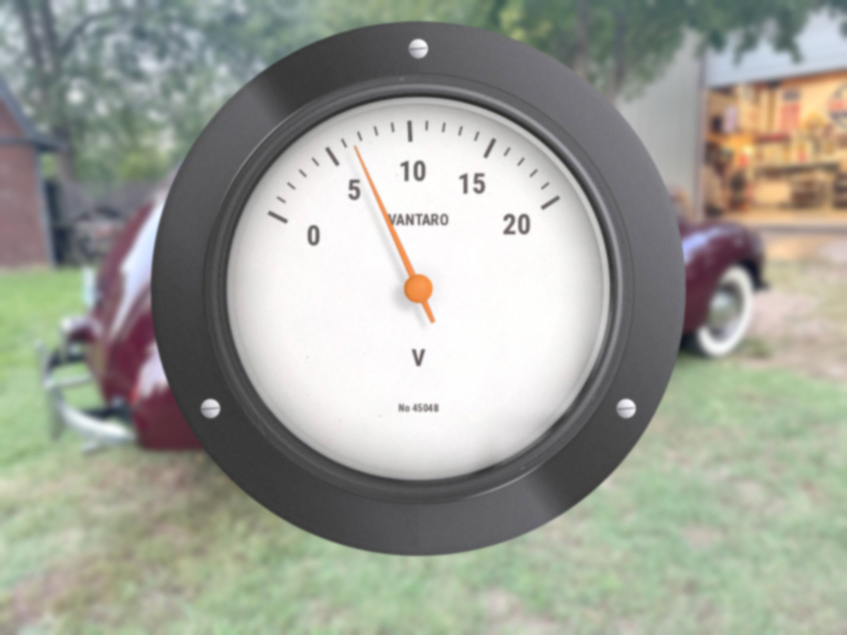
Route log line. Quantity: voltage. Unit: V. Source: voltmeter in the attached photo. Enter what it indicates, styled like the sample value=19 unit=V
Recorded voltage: value=6.5 unit=V
